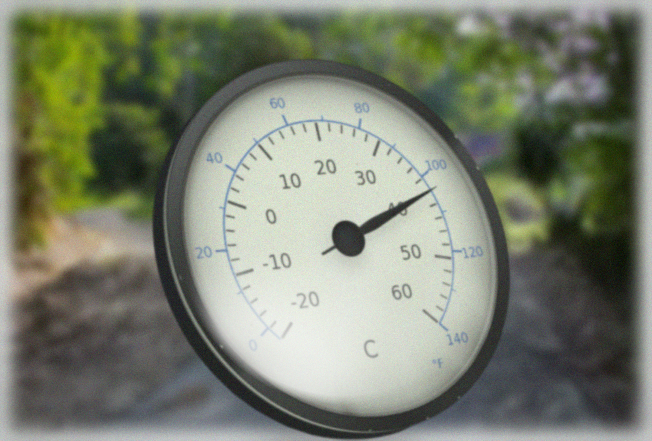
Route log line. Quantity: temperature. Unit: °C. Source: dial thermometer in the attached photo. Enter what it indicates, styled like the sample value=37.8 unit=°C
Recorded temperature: value=40 unit=°C
